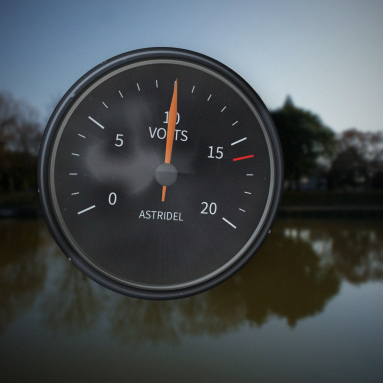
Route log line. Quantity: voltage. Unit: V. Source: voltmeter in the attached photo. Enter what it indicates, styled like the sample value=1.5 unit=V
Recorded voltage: value=10 unit=V
